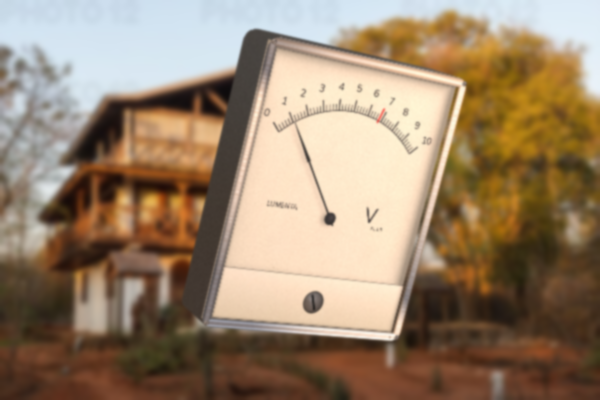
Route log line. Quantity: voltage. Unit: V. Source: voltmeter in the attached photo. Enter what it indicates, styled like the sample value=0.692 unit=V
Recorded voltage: value=1 unit=V
